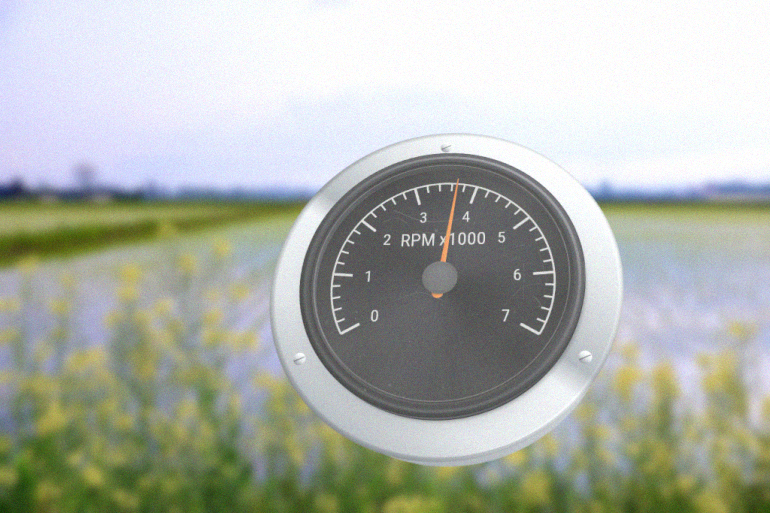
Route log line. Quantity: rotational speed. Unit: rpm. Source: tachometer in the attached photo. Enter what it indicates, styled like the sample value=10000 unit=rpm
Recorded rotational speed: value=3700 unit=rpm
